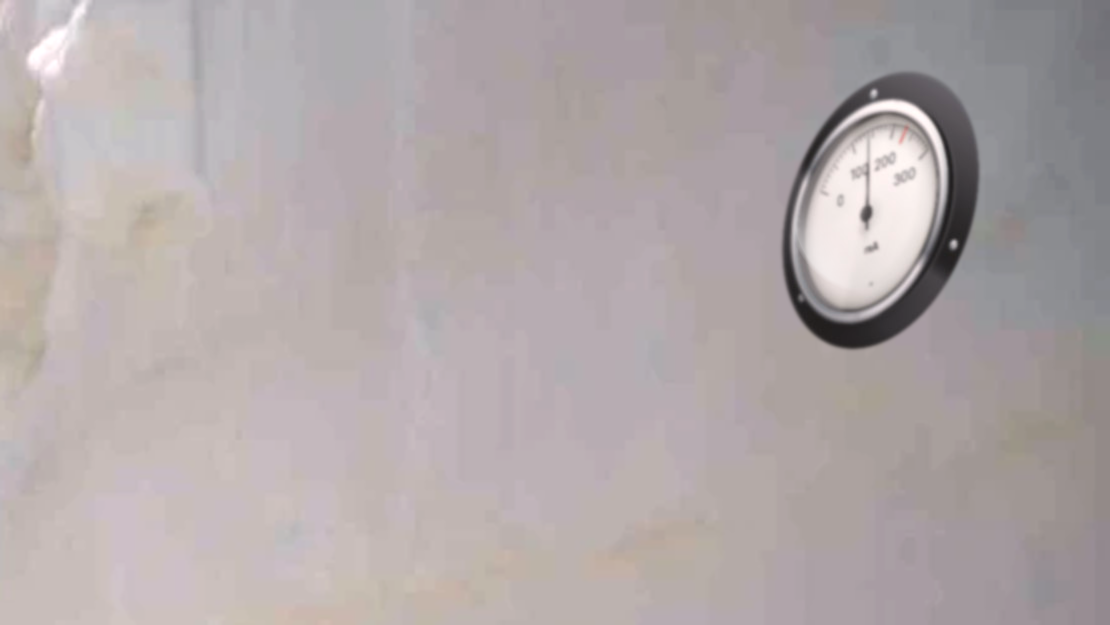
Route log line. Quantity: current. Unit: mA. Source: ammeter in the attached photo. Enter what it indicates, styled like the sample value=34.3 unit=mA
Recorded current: value=150 unit=mA
